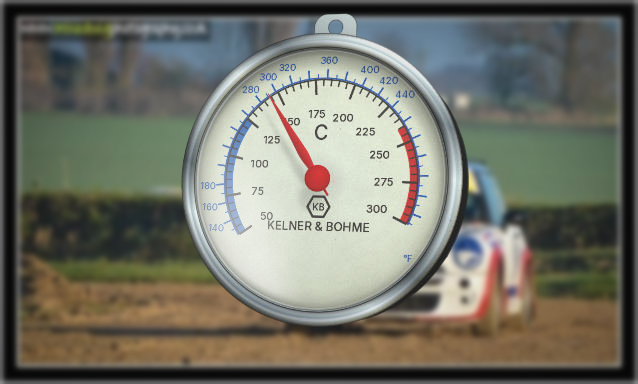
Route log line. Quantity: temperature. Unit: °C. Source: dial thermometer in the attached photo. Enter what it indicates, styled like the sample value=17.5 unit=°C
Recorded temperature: value=145 unit=°C
